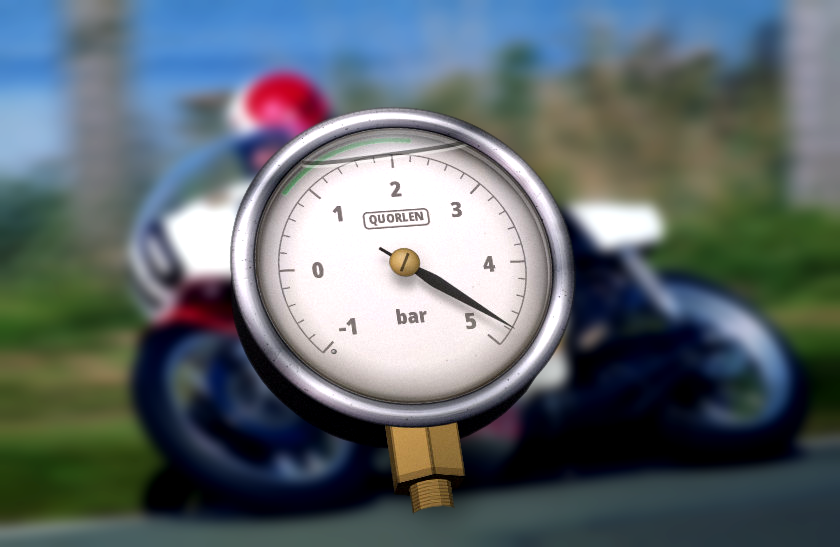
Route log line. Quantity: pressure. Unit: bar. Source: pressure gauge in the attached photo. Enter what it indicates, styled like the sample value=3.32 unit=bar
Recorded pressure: value=4.8 unit=bar
